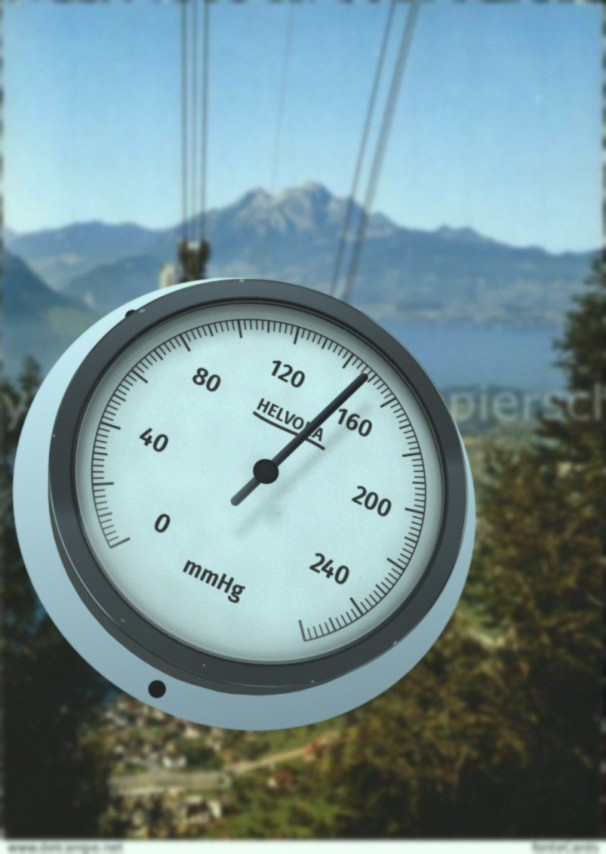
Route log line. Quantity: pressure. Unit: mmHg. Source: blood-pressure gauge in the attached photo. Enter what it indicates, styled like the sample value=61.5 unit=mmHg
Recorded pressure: value=148 unit=mmHg
